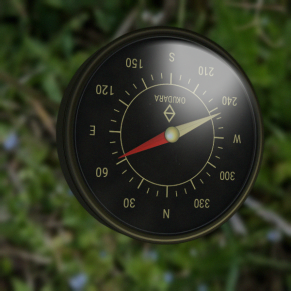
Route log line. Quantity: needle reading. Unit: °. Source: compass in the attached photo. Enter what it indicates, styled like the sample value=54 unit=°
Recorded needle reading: value=65 unit=°
